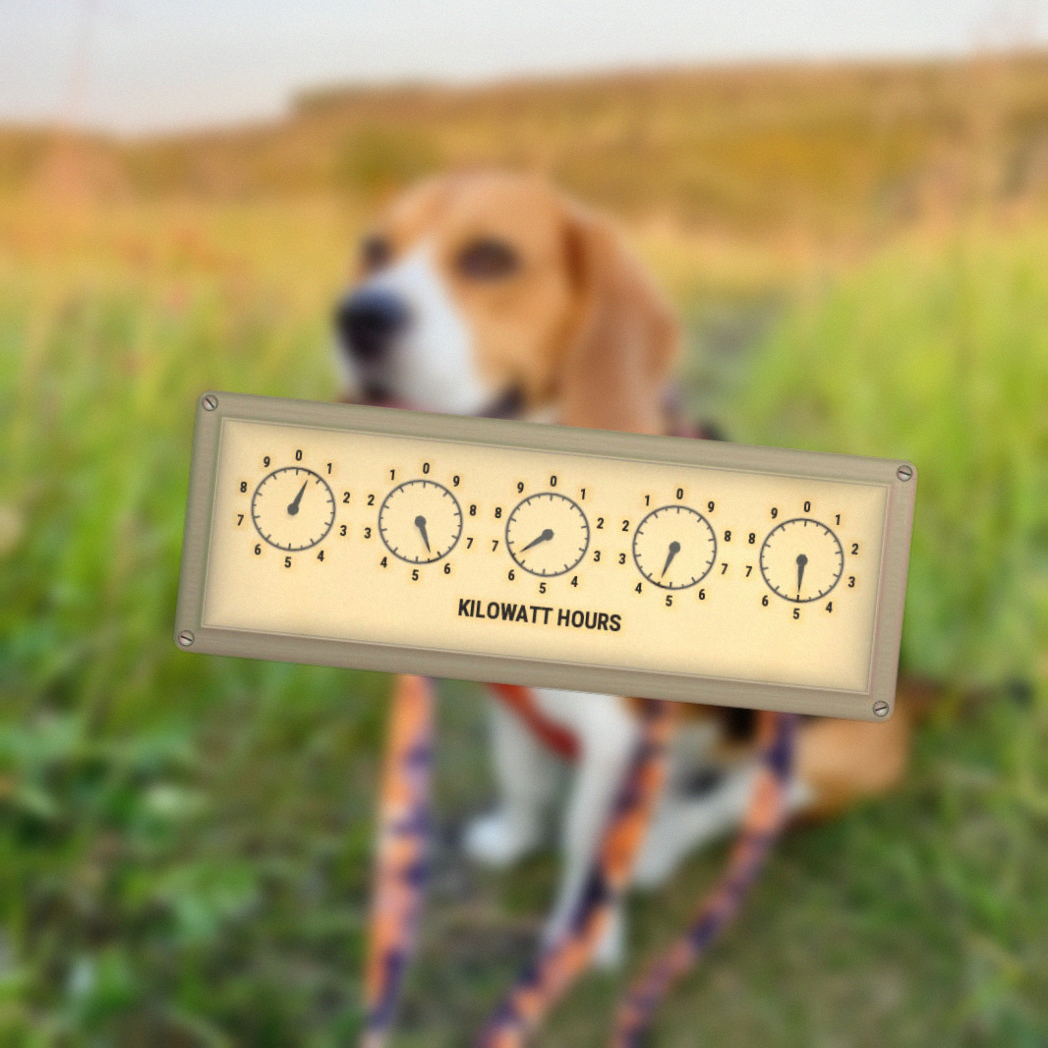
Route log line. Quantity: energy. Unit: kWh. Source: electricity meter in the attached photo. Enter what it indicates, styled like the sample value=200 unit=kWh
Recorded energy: value=5645 unit=kWh
